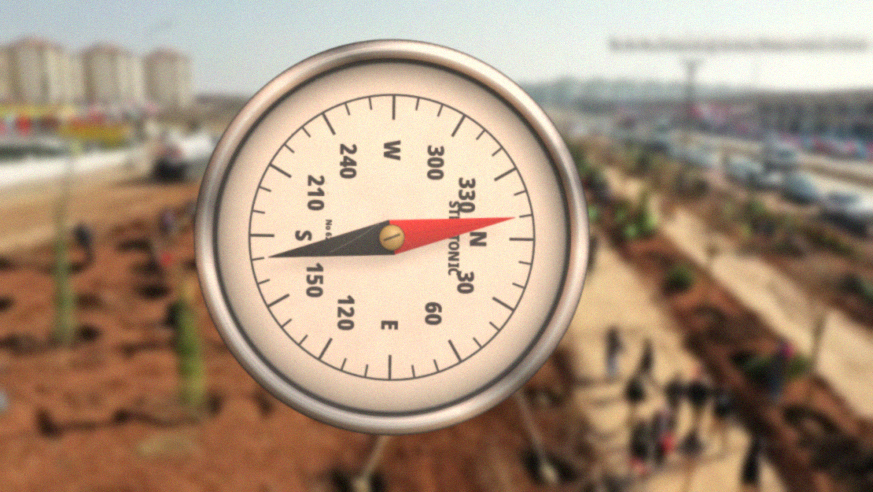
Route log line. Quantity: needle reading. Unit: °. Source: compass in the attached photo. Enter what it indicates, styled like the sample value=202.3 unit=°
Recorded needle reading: value=350 unit=°
